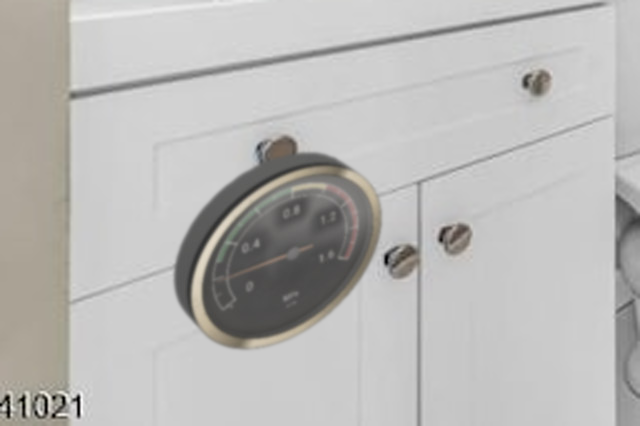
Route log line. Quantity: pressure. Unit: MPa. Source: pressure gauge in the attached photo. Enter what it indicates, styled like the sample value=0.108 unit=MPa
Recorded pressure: value=0.2 unit=MPa
